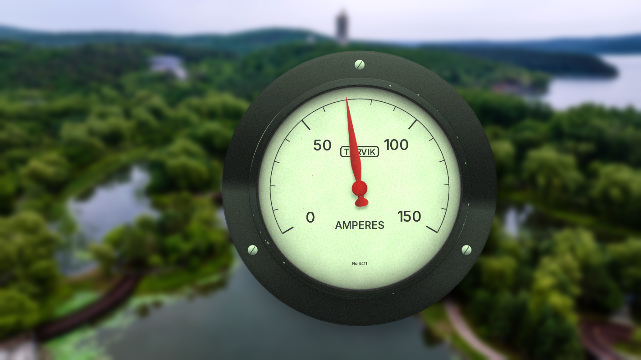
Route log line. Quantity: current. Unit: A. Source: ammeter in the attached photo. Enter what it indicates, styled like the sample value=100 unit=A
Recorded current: value=70 unit=A
